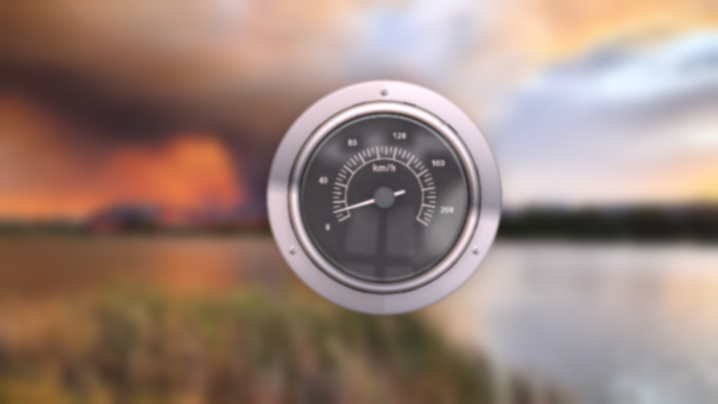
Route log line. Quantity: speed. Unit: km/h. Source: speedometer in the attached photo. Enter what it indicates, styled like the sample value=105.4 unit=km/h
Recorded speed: value=10 unit=km/h
